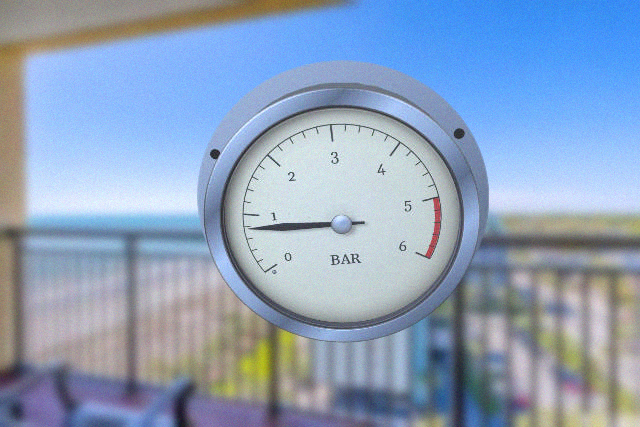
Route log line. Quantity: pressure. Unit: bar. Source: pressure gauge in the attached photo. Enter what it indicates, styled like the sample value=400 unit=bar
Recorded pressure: value=0.8 unit=bar
